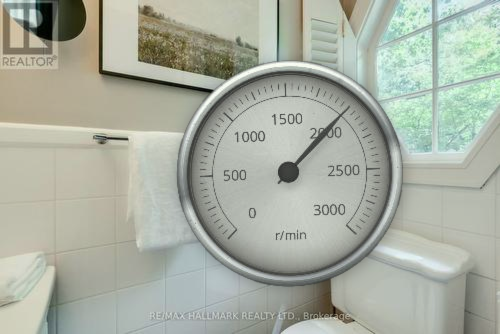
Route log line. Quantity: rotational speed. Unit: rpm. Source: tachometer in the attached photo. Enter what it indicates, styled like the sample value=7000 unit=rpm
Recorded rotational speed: value=2000 unit=rpm
